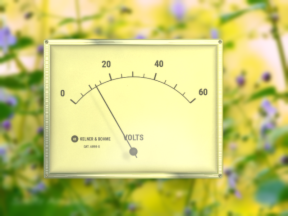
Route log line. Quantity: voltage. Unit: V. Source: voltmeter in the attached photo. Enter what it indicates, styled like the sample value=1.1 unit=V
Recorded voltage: value=12.5 unit=V
